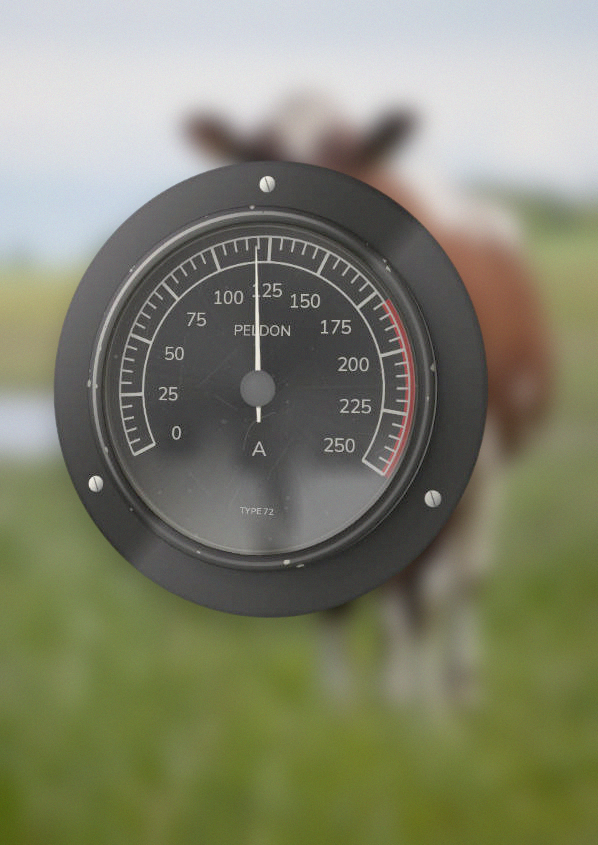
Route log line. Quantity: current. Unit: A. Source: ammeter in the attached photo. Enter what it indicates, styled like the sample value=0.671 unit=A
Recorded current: value=120 unit=A
